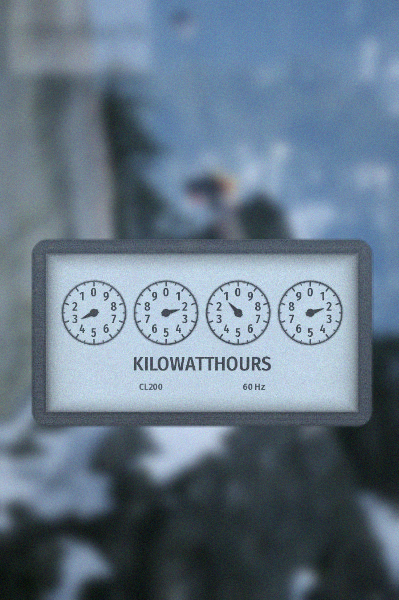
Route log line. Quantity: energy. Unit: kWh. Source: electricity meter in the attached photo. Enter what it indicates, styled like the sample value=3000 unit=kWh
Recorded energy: value=3212 unit=kWh
